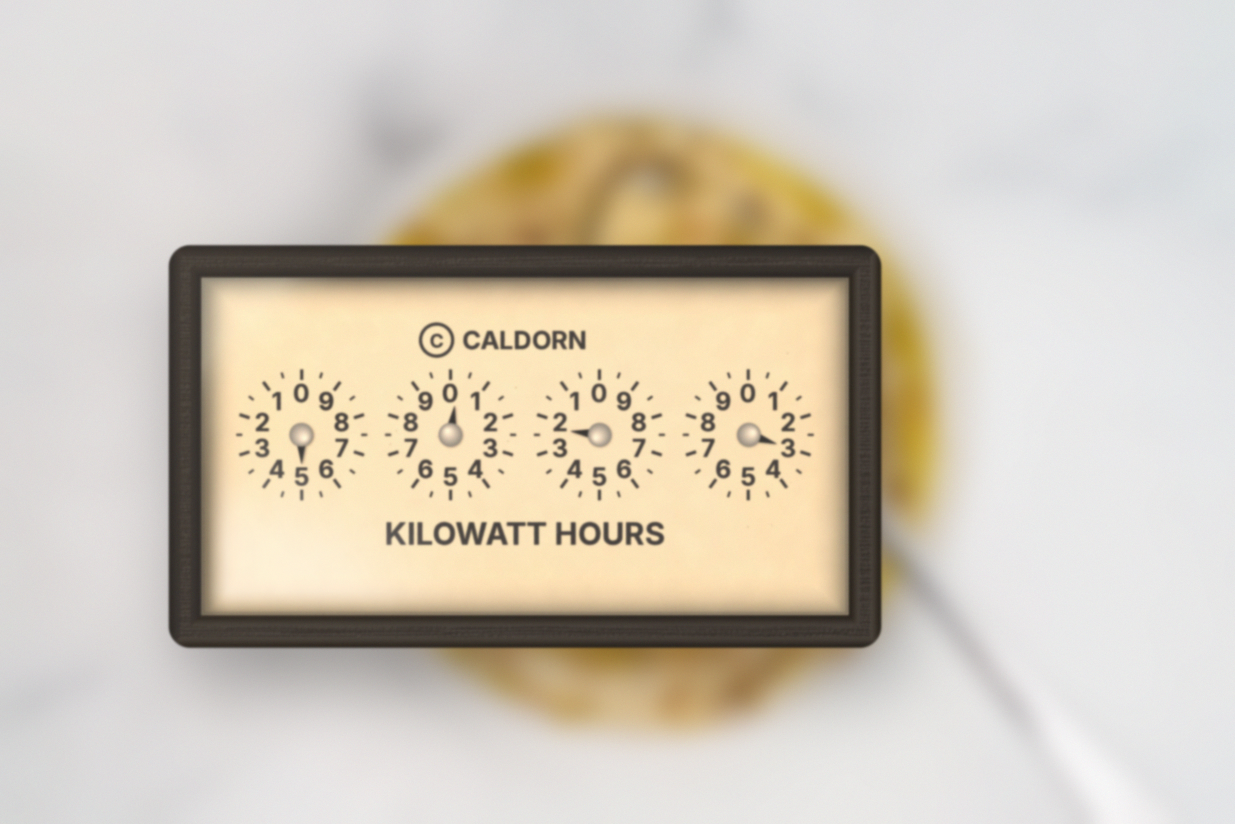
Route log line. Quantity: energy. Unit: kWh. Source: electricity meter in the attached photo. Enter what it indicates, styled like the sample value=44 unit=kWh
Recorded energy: value=5023 unit=kWh
